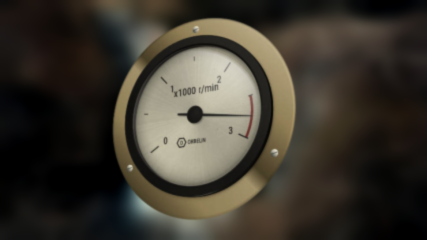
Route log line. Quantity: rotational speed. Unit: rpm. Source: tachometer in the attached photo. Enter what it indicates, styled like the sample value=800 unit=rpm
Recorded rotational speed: value=2750 unit=rpm
